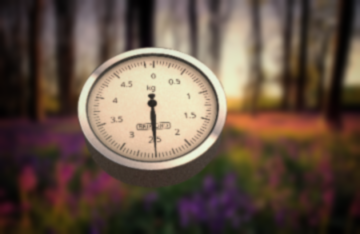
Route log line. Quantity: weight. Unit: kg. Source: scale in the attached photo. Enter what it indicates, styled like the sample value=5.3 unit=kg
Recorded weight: value=2.5 unit=kg
